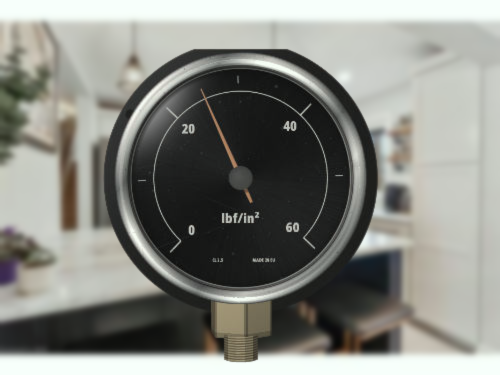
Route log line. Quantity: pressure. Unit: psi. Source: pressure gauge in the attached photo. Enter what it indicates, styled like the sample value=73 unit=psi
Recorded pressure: value=25 unit=psi
